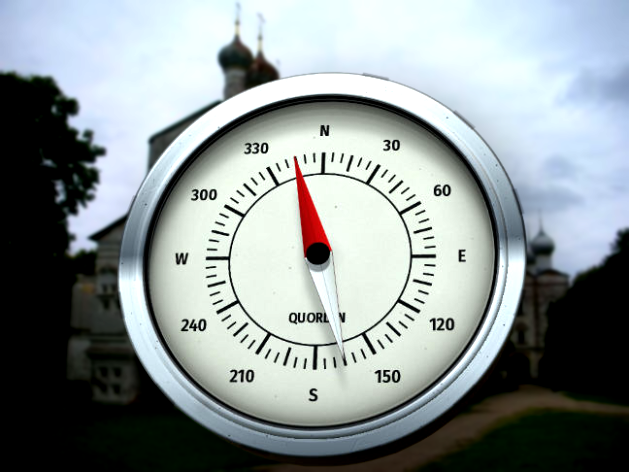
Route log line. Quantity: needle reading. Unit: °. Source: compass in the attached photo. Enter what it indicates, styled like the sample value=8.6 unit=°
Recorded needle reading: value=345 unit=°
